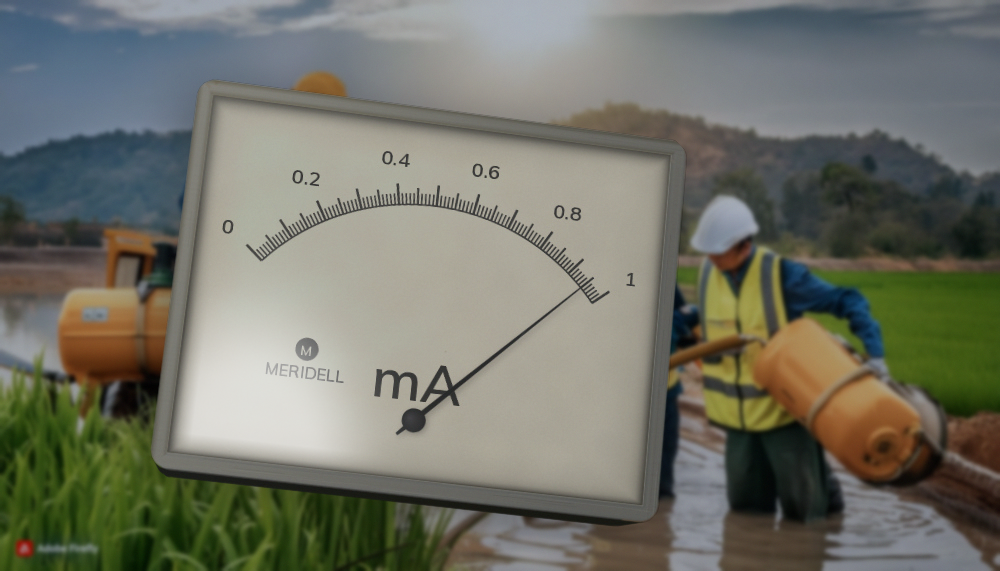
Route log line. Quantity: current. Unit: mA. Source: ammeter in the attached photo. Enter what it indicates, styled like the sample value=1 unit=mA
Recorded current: value=0.95 unit=mA
